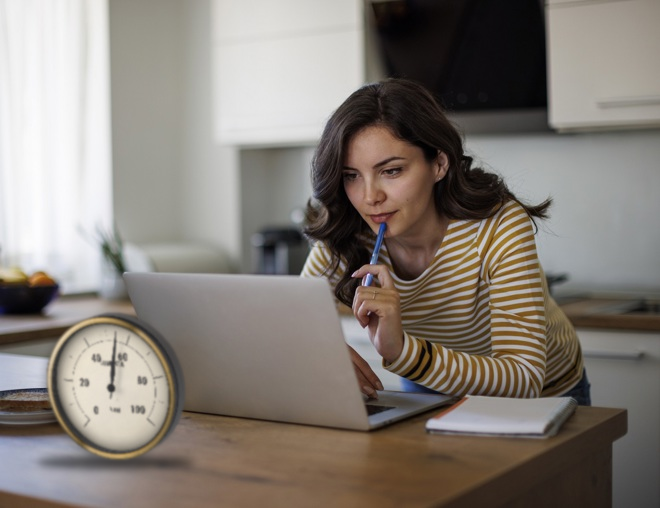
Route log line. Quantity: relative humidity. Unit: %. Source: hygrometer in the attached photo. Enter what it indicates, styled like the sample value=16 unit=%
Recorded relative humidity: value=55 unit=%
